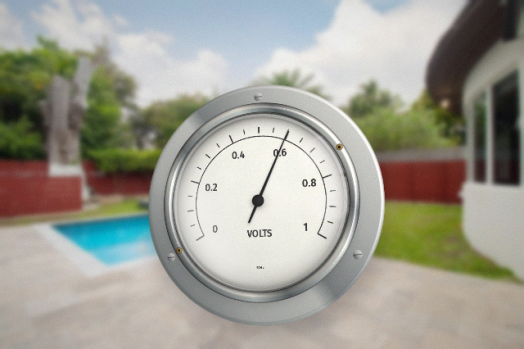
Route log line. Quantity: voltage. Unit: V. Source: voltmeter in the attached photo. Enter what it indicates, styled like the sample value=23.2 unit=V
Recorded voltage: value=0.6 unit=V
